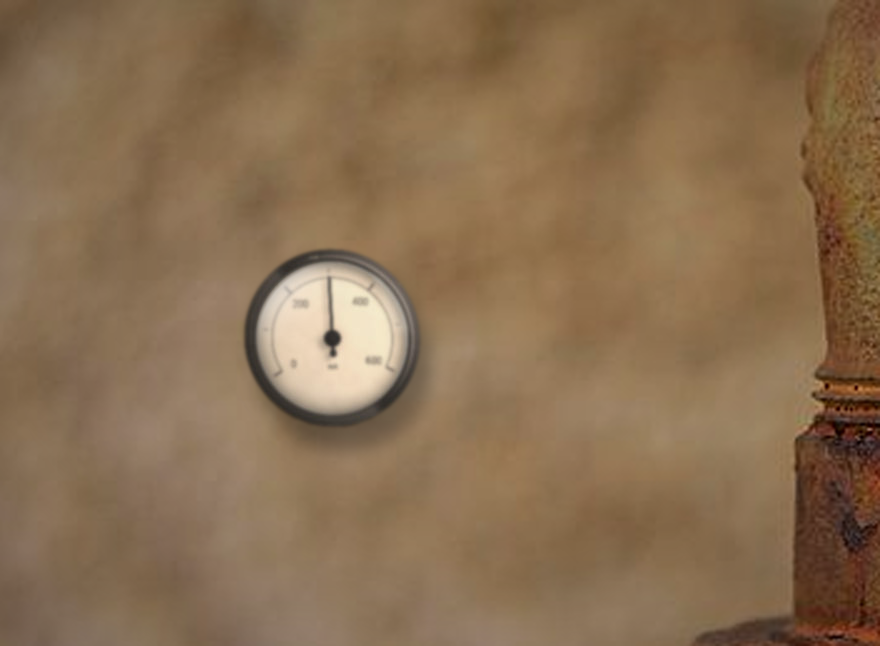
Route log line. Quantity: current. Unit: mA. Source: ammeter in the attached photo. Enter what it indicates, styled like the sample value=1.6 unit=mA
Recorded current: value=300 unit=mA
